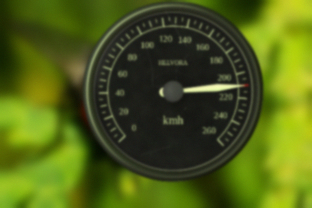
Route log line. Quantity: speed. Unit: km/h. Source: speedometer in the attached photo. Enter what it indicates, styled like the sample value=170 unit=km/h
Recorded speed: value=210 unit=km/h
